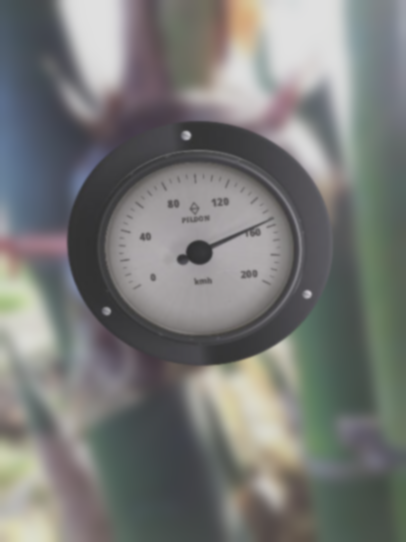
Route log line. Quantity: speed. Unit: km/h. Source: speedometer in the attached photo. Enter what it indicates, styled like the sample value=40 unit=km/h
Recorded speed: value=155 unit=km/h
